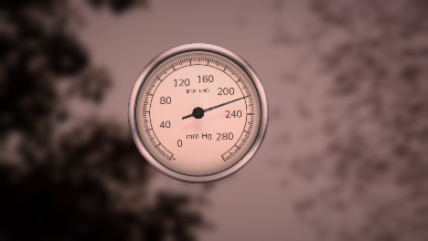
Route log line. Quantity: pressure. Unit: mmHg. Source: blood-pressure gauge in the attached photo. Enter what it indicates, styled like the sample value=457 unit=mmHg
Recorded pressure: value=220 unit=mmHg
